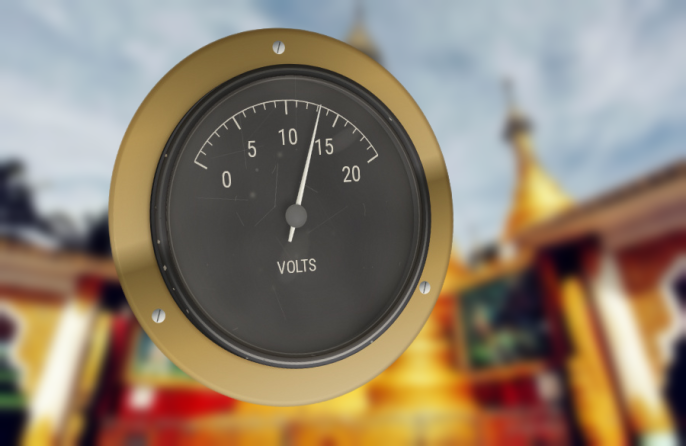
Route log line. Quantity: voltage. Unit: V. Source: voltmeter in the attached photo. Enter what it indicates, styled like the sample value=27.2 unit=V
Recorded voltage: value=13 unit=V
